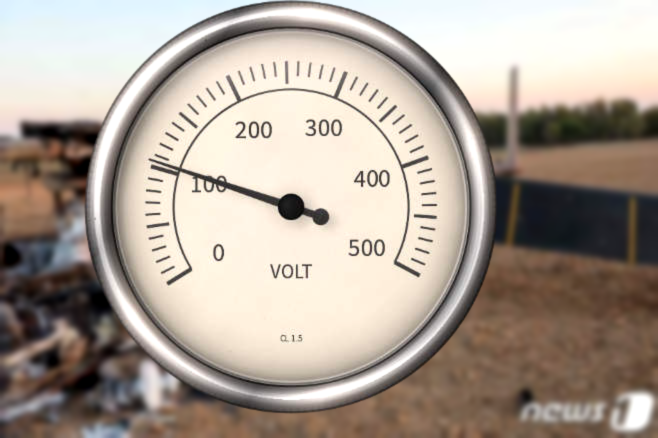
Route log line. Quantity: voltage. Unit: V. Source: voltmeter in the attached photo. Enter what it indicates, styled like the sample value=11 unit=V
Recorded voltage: value=105 unit=V
